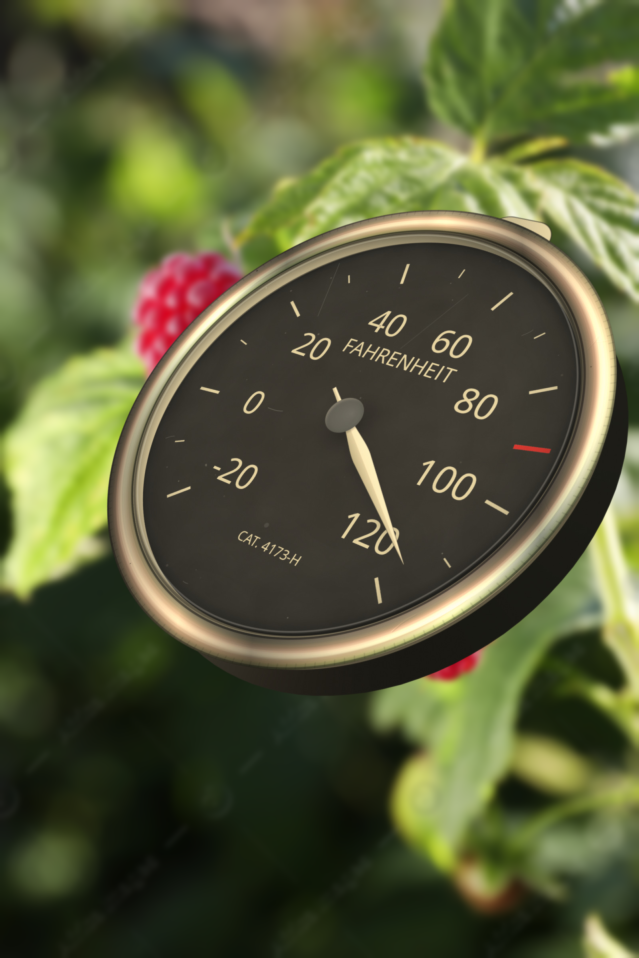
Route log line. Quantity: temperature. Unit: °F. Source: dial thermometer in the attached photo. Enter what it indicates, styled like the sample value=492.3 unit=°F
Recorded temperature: value=115 unit=°F
